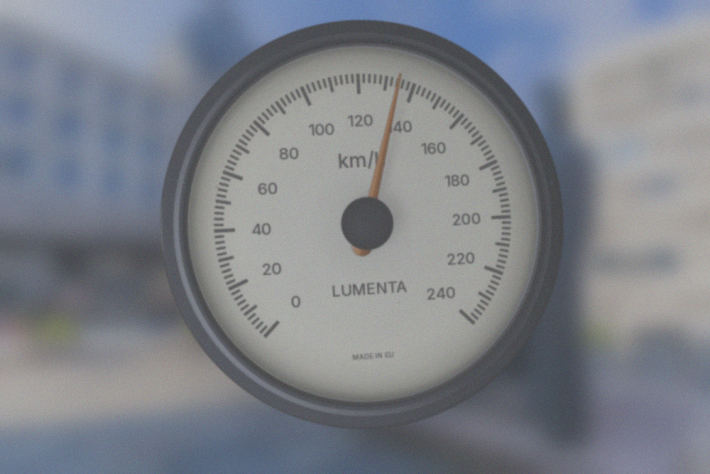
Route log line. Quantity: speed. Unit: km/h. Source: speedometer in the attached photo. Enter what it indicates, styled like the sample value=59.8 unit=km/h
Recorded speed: value=134 unit=km/h
